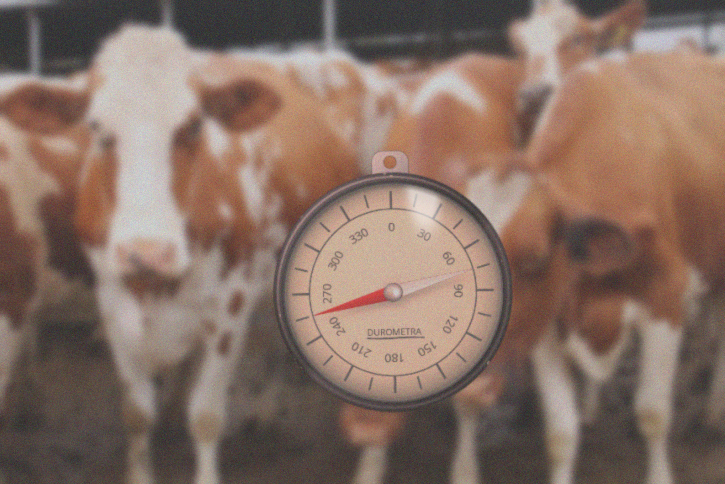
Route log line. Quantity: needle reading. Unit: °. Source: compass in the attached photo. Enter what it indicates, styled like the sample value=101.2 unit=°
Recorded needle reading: value=255 unit=°
